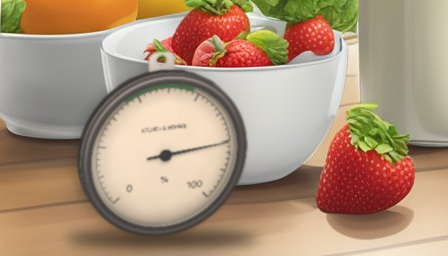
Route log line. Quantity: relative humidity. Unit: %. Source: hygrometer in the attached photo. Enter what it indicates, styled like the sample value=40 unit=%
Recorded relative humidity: value=80 unit=%
